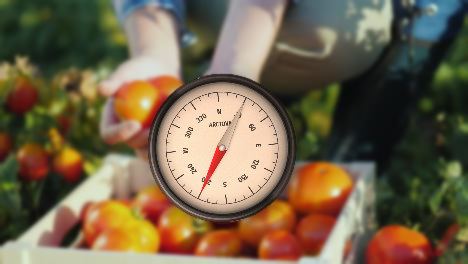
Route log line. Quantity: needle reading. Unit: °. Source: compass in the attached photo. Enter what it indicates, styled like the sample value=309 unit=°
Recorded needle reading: value=210 unit=°
